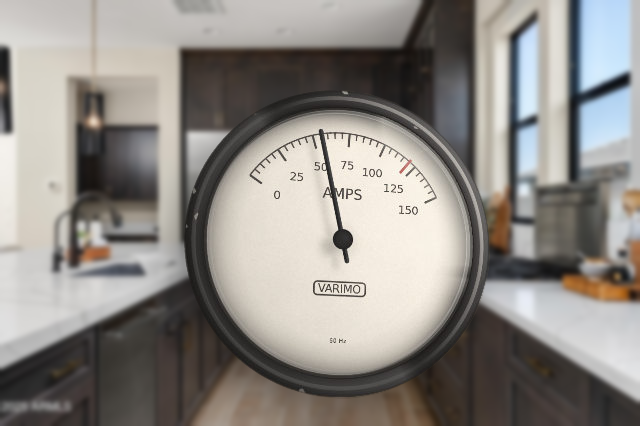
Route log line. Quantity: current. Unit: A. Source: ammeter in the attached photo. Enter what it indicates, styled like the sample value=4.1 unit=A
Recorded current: value=55 unit=A
